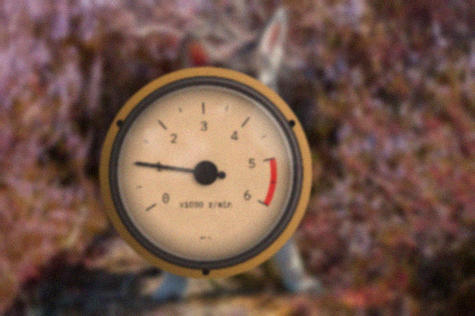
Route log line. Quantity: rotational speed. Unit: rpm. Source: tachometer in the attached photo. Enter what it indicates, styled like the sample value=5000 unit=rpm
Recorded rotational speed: value=1000 unit=rpm
